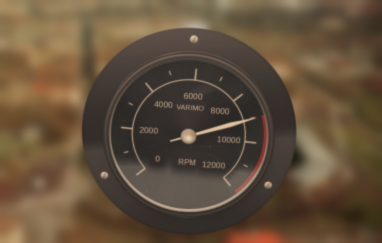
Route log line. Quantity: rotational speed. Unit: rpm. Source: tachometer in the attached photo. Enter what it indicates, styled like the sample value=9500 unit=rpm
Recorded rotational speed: value=9000 unit=rpm
